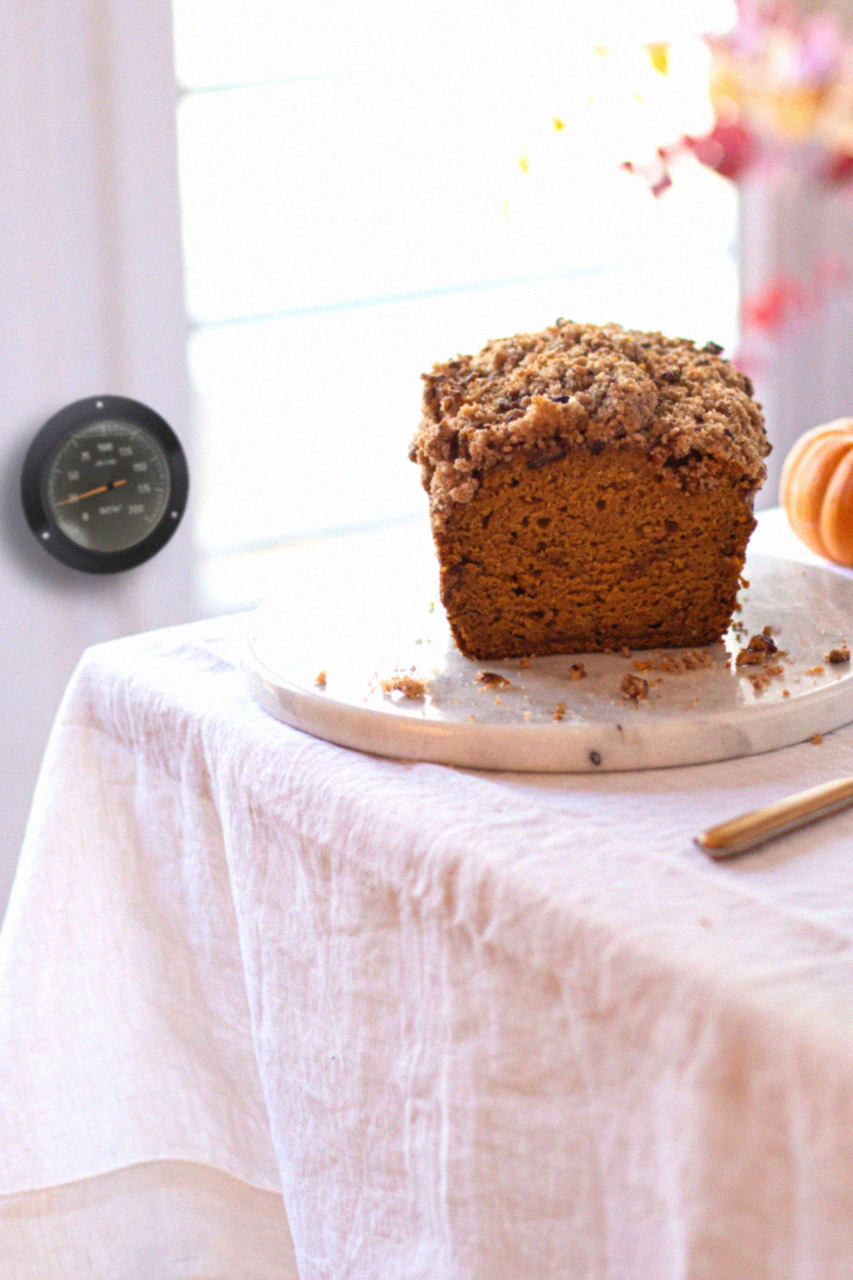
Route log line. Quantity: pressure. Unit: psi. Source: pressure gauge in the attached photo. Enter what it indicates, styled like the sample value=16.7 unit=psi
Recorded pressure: value=25 unit=psi
